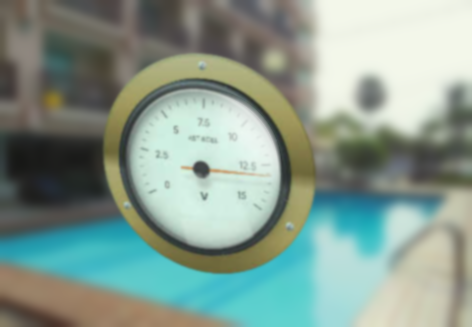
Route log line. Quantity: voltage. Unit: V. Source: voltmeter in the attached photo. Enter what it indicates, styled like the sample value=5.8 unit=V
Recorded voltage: value=13 unit=V
